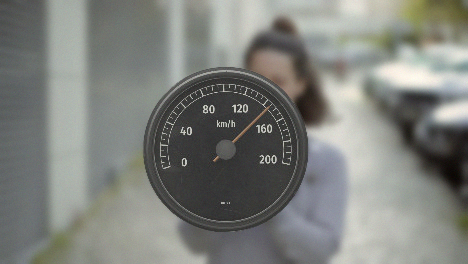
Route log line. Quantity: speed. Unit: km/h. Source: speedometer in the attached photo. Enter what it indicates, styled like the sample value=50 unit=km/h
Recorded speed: value=145 unit=km/h
